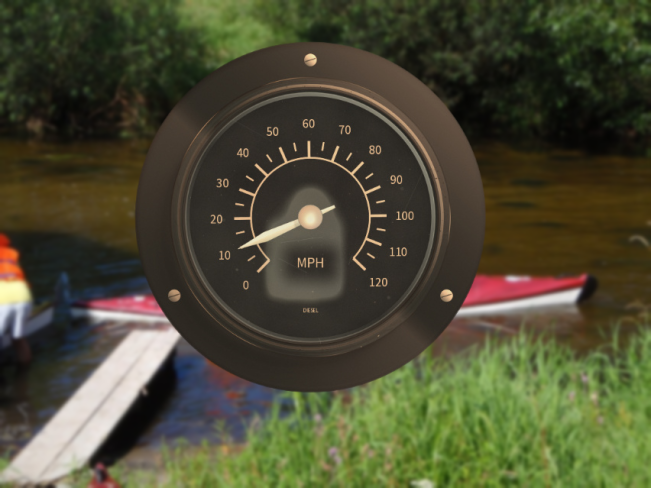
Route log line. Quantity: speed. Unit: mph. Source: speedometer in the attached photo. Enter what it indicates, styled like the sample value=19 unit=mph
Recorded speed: value=10 unit=mph
